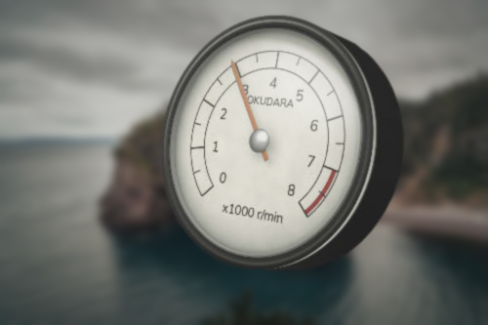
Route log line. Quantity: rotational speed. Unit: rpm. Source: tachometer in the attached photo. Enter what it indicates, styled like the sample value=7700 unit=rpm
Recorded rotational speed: value=3000 unit=rpm
